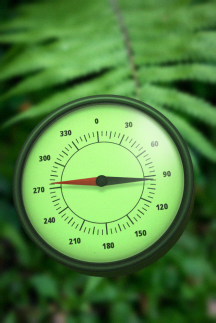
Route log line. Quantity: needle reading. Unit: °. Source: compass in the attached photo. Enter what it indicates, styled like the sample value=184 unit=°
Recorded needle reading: value=275 unit=°
